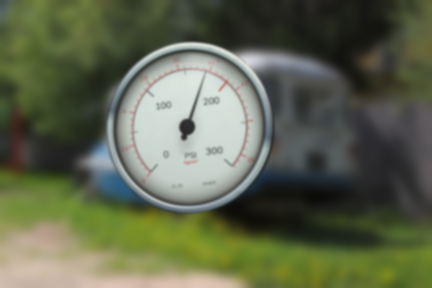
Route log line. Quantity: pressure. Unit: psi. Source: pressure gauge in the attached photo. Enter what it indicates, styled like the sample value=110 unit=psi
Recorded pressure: value=175 unit=psi
